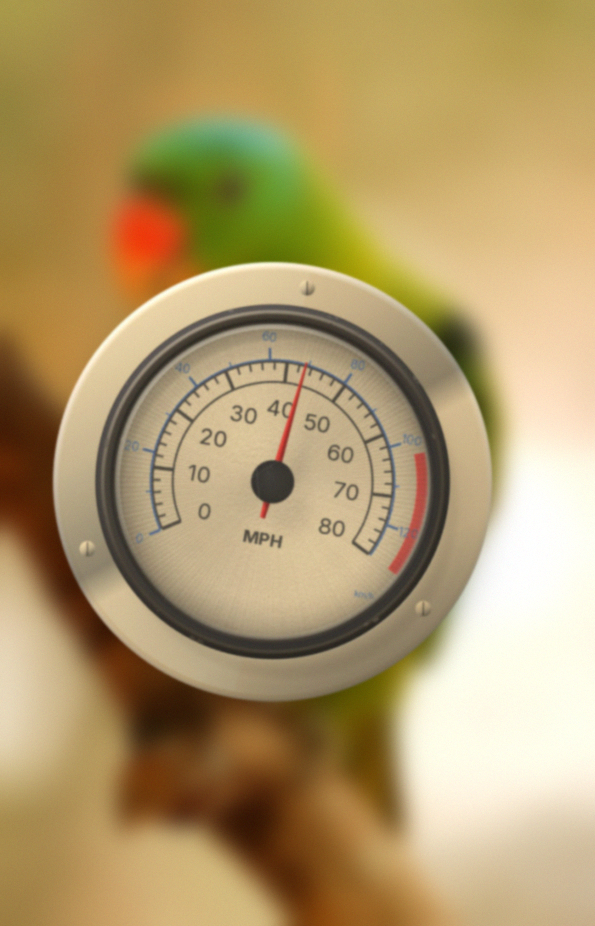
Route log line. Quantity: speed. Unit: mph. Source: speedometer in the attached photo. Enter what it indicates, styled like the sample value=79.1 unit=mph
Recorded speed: value=43 unit=mph
